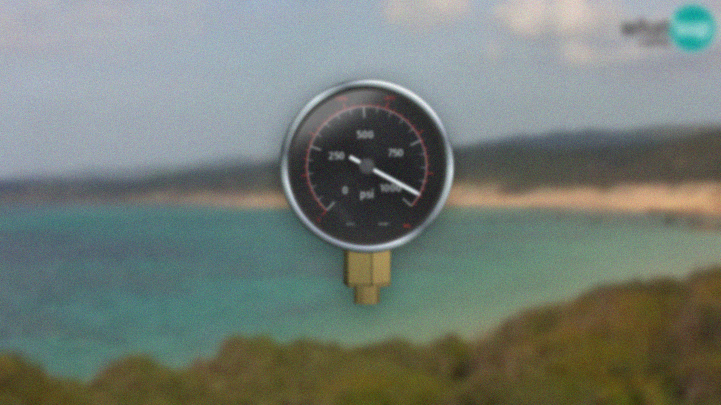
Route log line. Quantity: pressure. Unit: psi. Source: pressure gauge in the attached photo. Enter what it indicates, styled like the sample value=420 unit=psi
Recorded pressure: value=950 unit=psi
